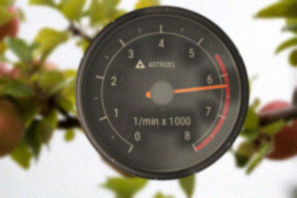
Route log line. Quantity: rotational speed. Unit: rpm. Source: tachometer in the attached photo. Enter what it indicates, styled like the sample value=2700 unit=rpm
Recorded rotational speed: value=6250 unit=rpm
